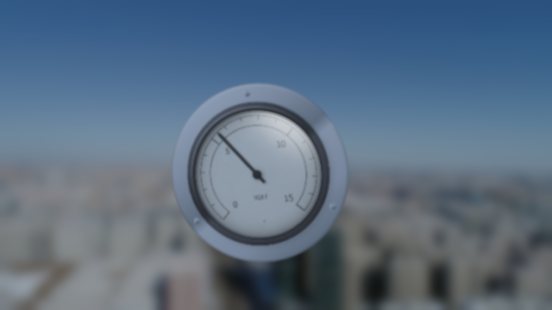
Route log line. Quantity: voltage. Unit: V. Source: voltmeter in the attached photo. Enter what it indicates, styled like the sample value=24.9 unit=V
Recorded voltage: value=5.5 unit=V
